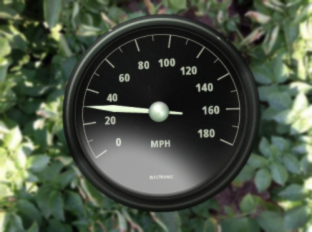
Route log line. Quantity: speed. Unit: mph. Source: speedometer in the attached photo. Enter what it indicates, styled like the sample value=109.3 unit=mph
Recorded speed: value=30 unit=mph
